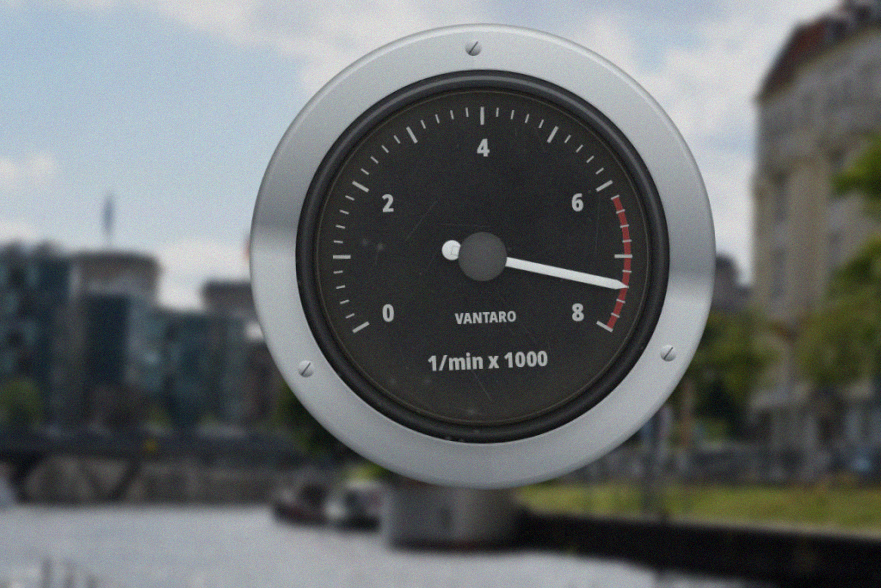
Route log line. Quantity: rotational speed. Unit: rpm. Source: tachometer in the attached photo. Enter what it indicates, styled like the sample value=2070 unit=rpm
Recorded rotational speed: value=7400 unit=rpm
